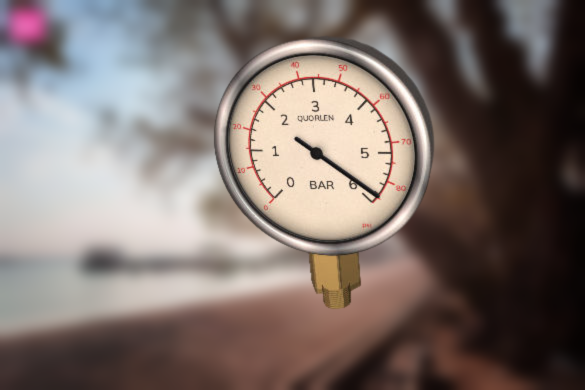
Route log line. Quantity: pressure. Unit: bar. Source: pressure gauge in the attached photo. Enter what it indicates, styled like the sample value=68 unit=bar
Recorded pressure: value=5.8 unit=bar
